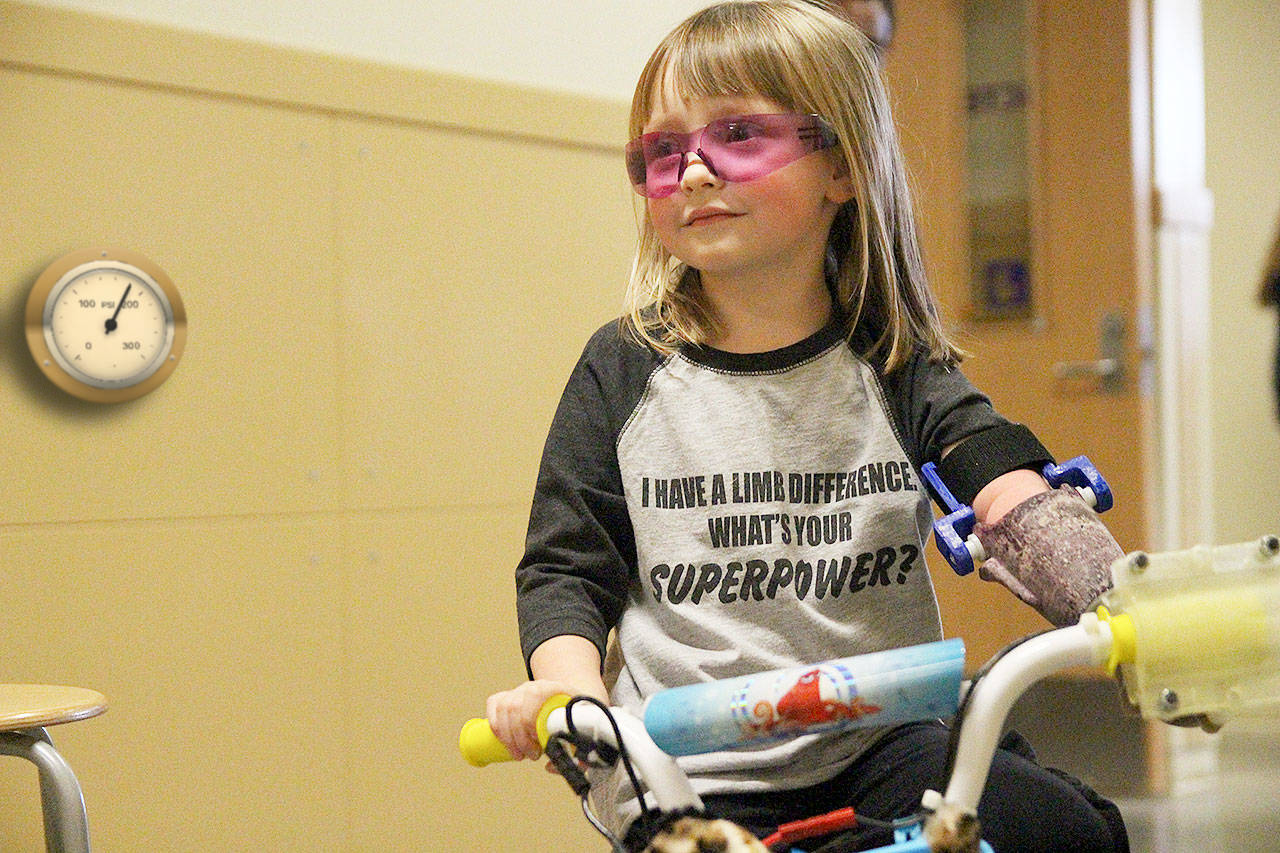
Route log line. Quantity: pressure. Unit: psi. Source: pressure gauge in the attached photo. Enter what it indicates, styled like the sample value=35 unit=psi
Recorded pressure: value=180 unit=psi
